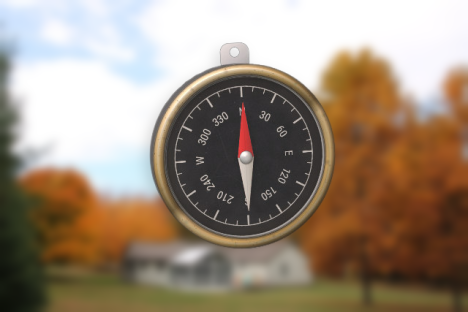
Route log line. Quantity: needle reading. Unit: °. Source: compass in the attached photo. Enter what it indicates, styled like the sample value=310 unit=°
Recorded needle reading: value=0 unit=°
